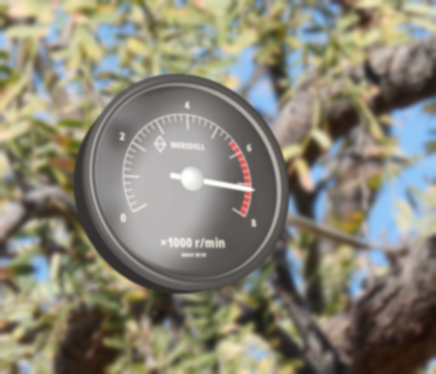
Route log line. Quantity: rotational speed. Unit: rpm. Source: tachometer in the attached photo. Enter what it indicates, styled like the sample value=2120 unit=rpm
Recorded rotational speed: value=7200 unit=rpm
